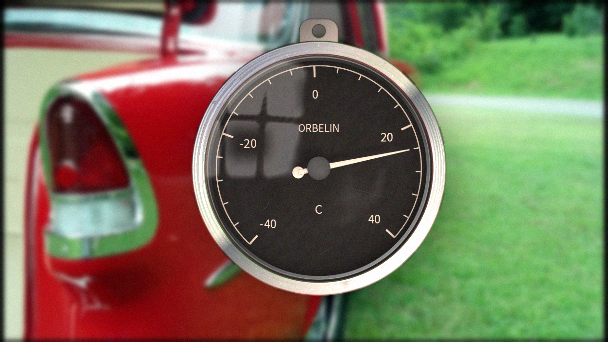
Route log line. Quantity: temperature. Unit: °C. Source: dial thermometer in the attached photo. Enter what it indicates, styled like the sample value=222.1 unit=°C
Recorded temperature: value=24 unit=°C
